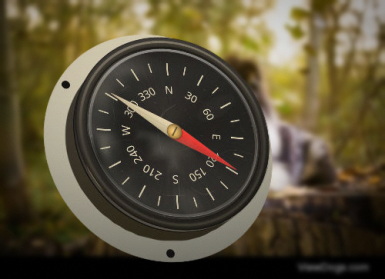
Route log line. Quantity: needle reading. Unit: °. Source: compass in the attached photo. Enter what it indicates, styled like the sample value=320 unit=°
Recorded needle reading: value=120 unit=°
